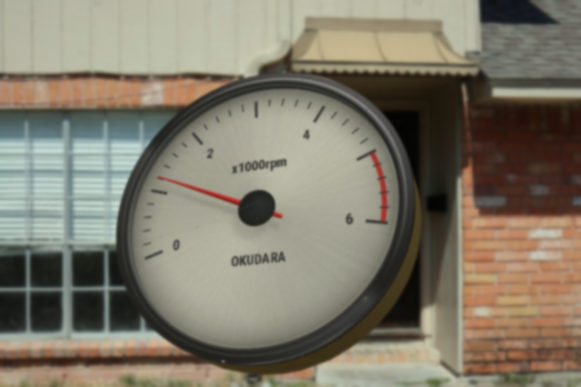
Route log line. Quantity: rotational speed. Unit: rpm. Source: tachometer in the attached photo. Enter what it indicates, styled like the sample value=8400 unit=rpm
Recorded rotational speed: value=1200 unit=rpm
